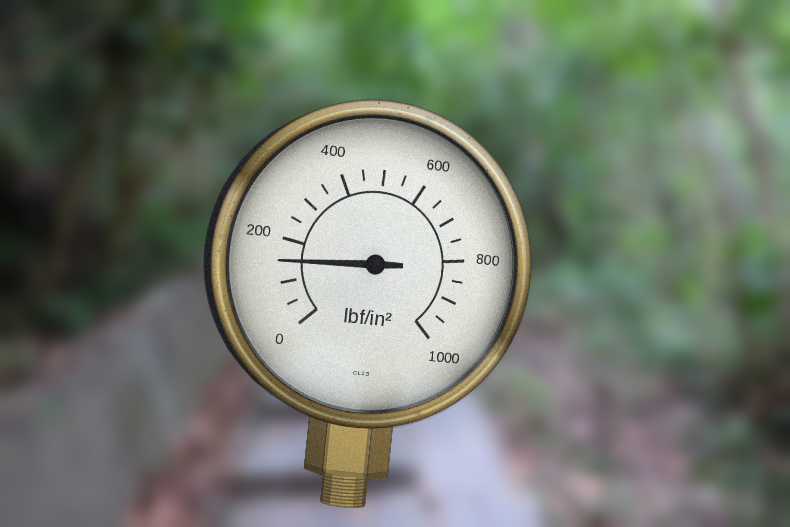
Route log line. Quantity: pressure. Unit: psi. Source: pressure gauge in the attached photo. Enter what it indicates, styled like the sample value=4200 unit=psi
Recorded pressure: value=150 unit=psi
